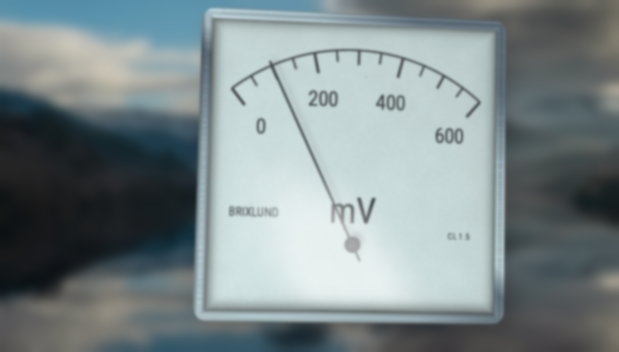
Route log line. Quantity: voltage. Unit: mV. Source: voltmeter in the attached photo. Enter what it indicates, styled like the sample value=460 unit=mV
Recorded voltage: value=100 unit=mV
